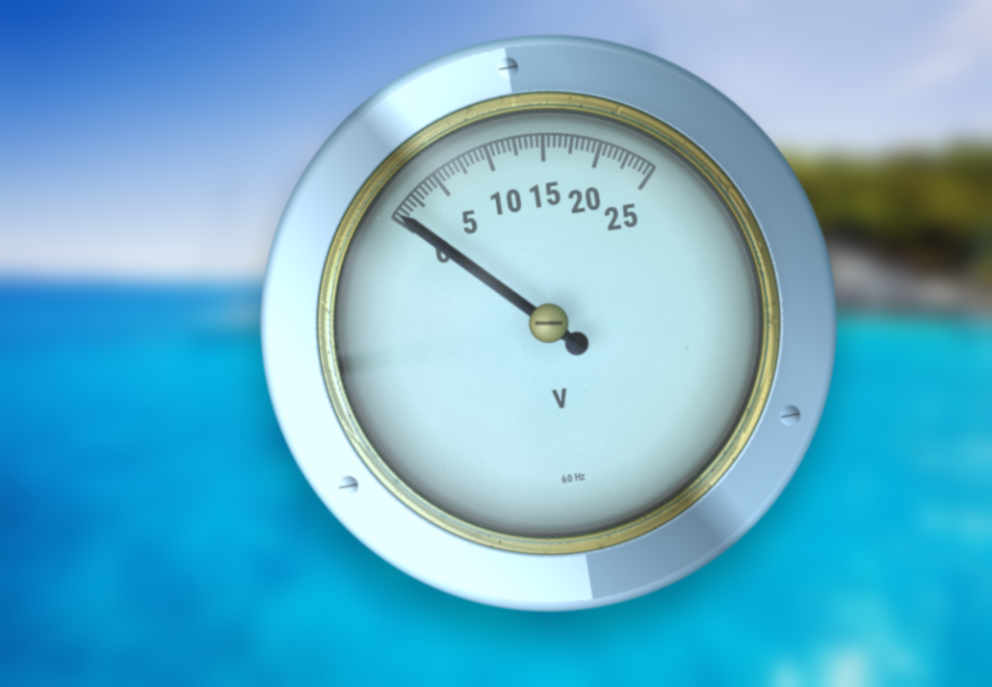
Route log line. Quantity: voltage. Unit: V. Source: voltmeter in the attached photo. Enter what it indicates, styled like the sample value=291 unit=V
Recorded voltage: value=0.5 unit=V
